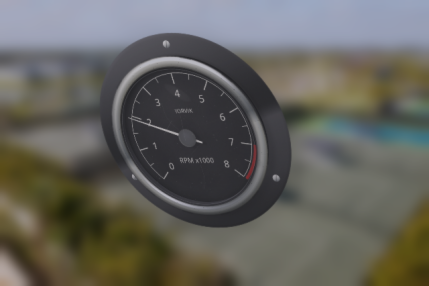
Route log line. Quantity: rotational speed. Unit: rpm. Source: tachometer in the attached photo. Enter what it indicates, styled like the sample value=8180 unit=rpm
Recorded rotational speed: value=2000 unit=rpm
